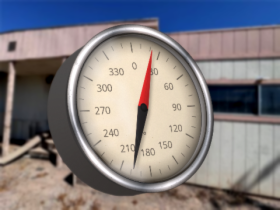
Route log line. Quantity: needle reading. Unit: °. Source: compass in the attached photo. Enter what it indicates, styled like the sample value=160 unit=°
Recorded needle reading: value=20 unit=°
